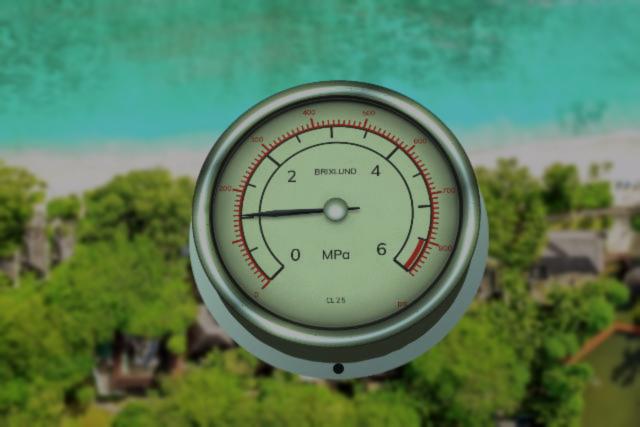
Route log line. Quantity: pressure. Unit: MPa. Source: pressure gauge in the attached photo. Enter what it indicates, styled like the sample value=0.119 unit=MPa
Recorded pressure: value=1 unit=MPa
